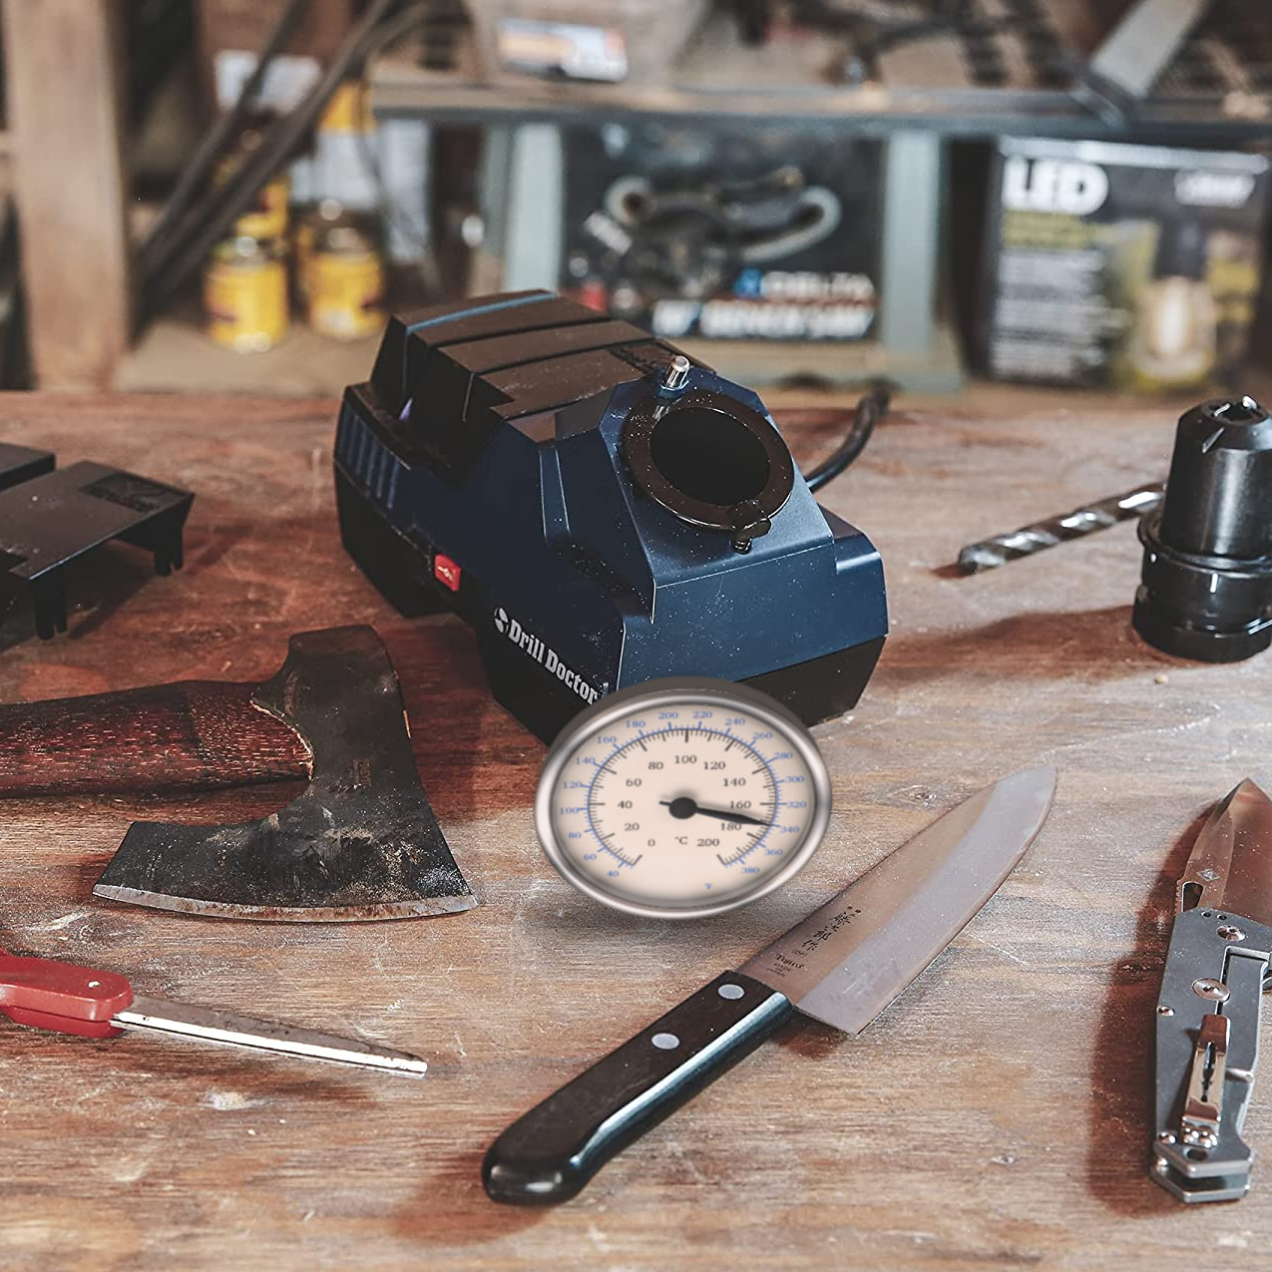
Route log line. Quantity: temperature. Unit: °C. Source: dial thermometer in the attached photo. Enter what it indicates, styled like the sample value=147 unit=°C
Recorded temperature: value=170 unit=°C
